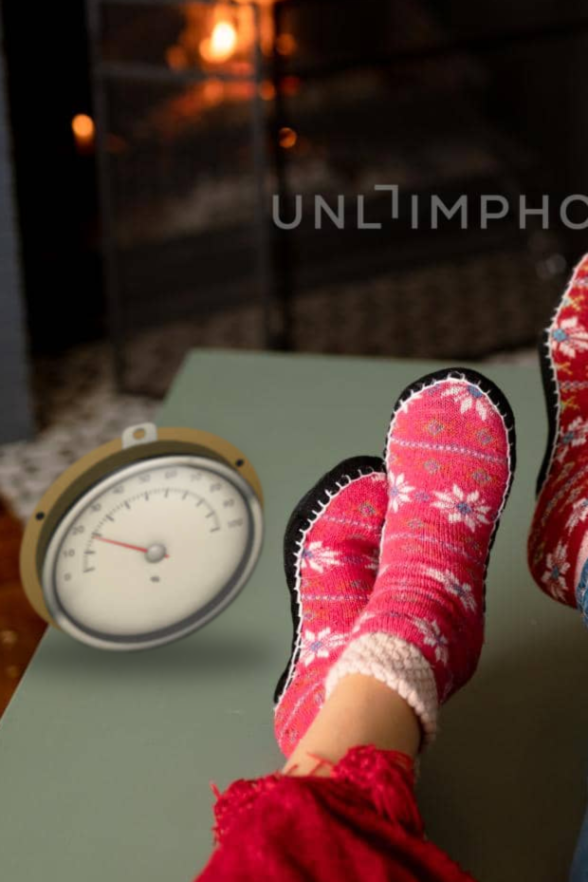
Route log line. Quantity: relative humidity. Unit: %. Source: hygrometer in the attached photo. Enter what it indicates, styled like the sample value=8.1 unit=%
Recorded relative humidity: value=20 unit=%
